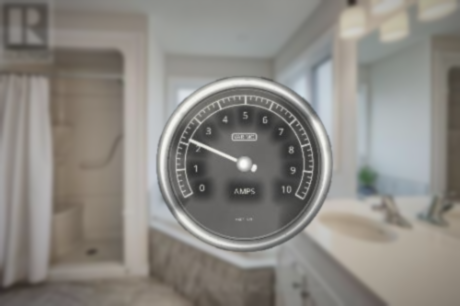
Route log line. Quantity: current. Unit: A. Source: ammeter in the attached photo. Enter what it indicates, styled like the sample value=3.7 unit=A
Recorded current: value=2.2 unit=A
